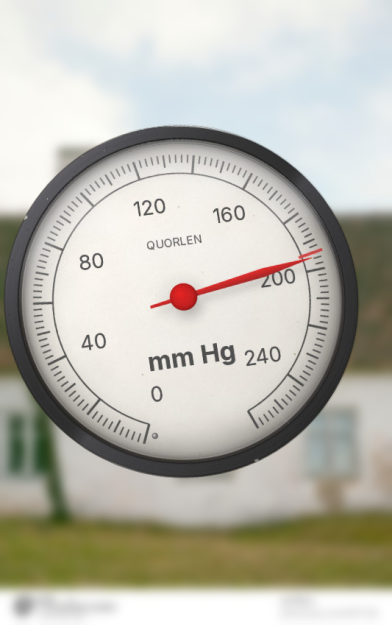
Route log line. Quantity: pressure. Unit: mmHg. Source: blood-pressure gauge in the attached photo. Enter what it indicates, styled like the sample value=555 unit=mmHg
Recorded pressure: value=196 unit=mmHg
